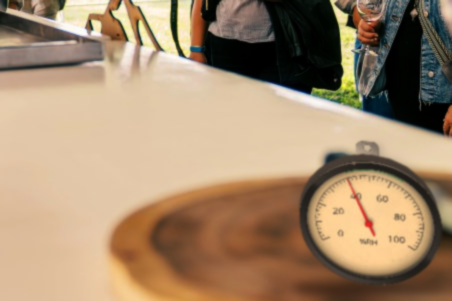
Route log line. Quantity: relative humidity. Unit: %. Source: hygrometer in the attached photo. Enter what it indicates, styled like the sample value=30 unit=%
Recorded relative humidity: value=40 unit=%
